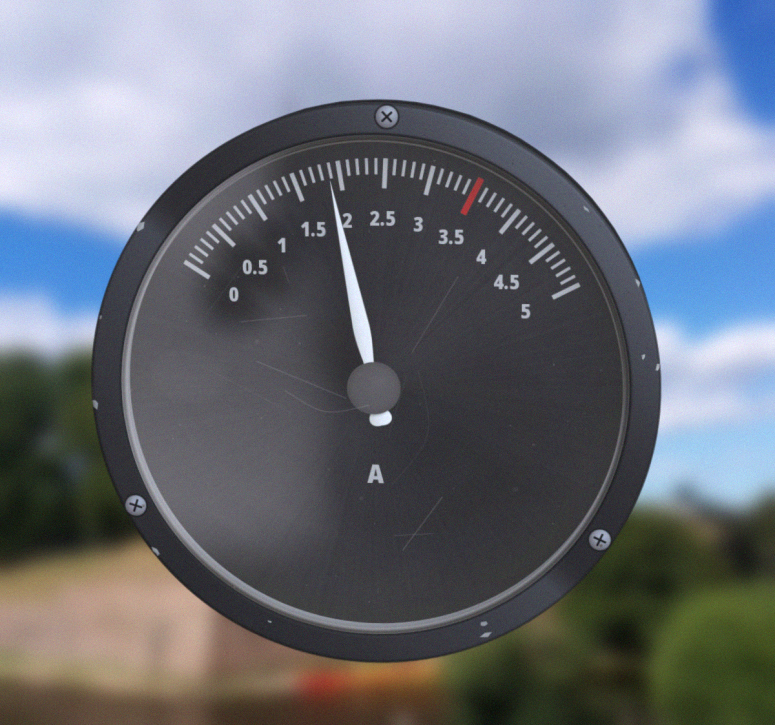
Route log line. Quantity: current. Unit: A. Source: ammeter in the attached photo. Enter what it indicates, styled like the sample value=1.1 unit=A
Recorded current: value=1.9 unit=A
